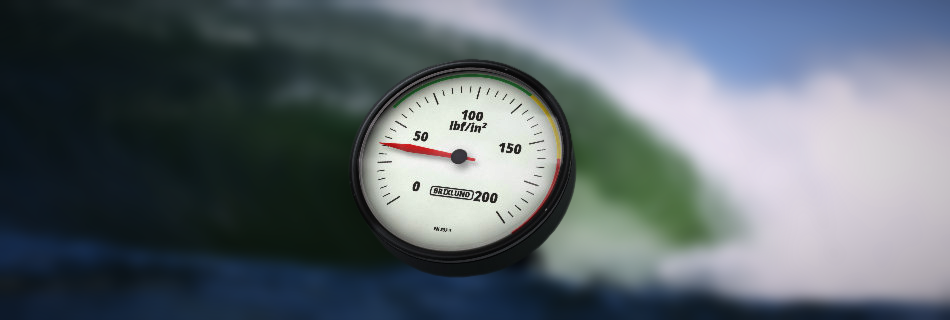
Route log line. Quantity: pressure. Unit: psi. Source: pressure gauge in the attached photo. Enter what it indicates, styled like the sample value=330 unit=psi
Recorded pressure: value=35 unit=psi
